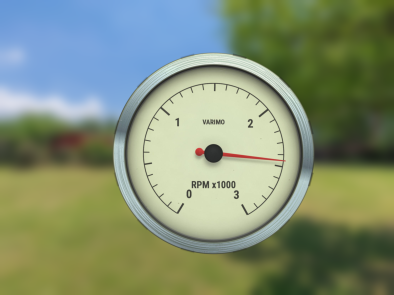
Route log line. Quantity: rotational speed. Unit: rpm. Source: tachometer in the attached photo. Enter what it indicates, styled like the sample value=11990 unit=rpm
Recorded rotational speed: value=2450 unit=rpm
